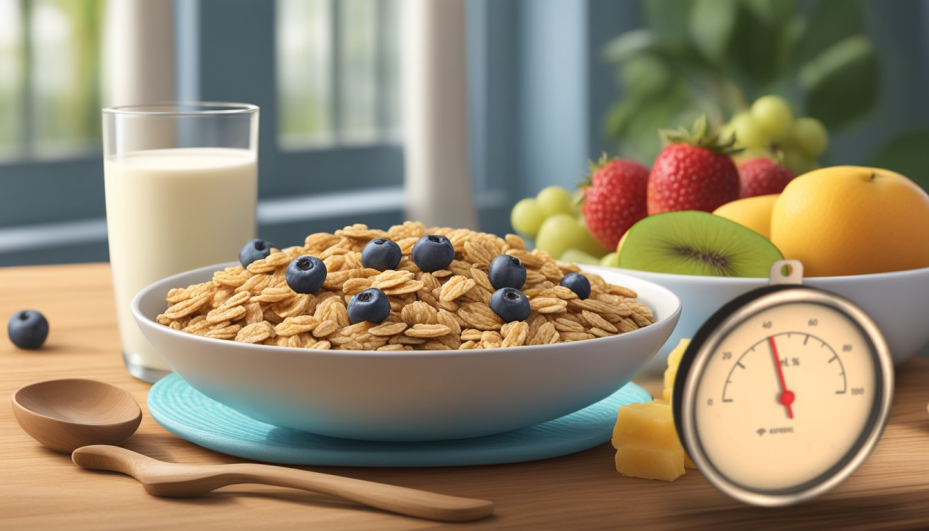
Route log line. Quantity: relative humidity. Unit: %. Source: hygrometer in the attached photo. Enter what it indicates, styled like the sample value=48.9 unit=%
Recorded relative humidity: value=40 unit=%
